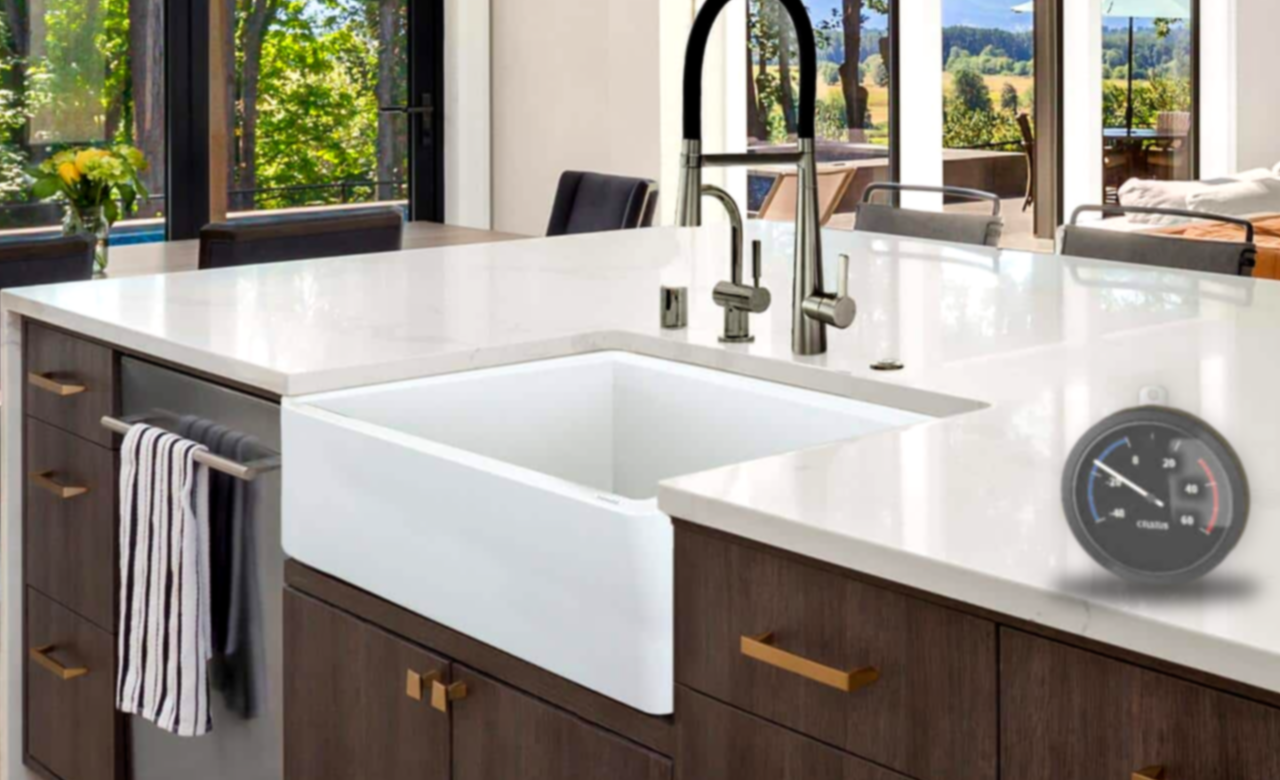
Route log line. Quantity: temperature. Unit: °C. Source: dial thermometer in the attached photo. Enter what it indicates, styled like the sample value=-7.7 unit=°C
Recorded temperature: value=-15 unit=°C
